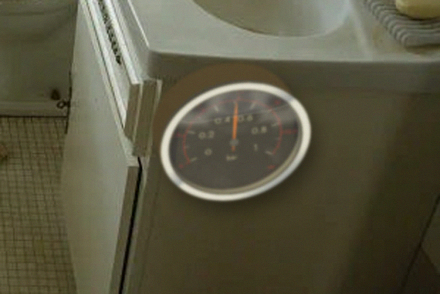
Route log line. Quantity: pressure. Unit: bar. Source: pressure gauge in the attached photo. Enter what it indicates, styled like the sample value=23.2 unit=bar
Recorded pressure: value=0.5 unit=bar
